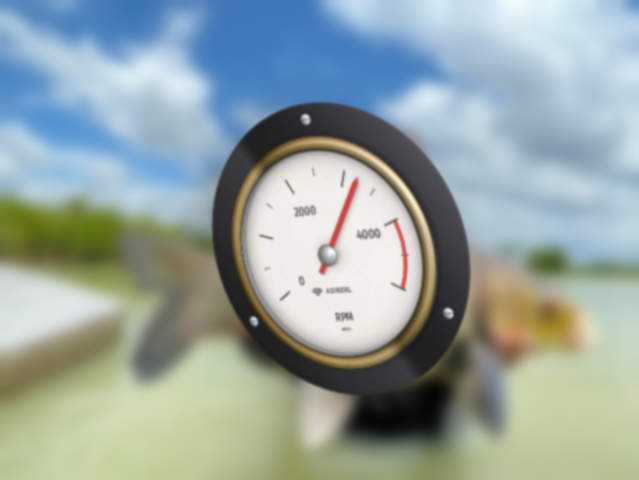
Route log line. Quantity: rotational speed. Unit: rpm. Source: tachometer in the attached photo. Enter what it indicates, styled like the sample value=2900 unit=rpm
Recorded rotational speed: value=3250 unit=rpm
